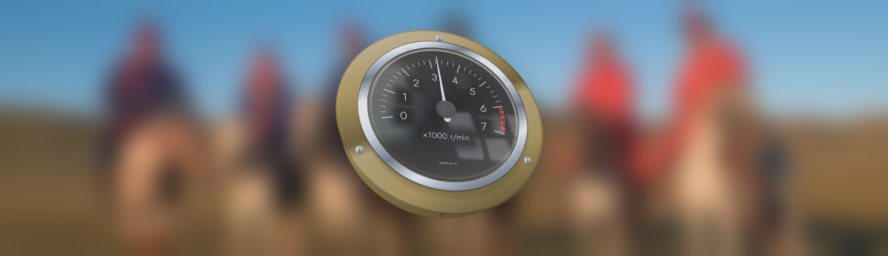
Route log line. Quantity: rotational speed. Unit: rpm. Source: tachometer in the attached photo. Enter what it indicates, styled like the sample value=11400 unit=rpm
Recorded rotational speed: value=3200 unit=rpm
